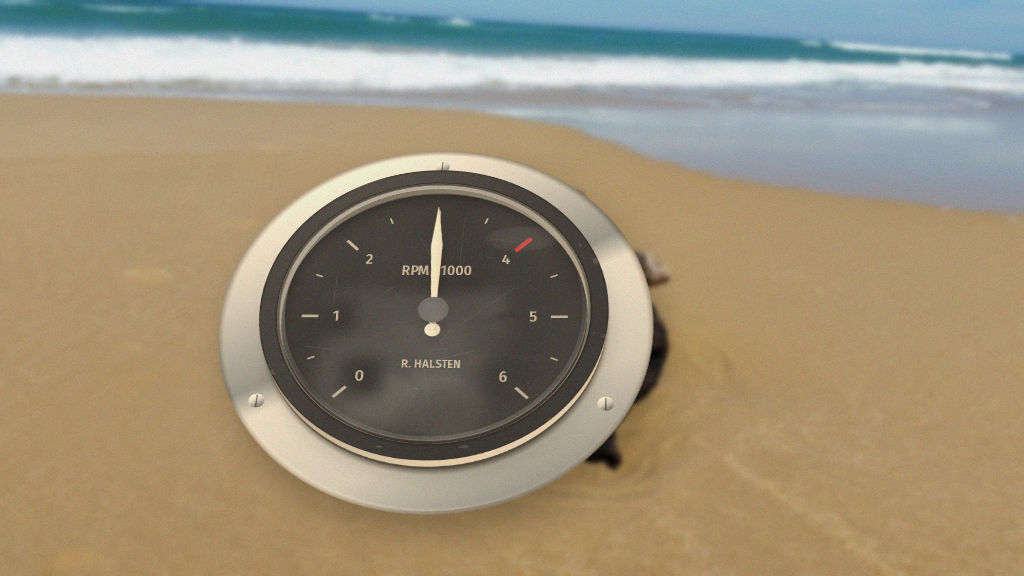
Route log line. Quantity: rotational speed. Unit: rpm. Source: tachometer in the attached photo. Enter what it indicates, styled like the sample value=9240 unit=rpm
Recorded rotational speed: value=3000 unit=rpm
